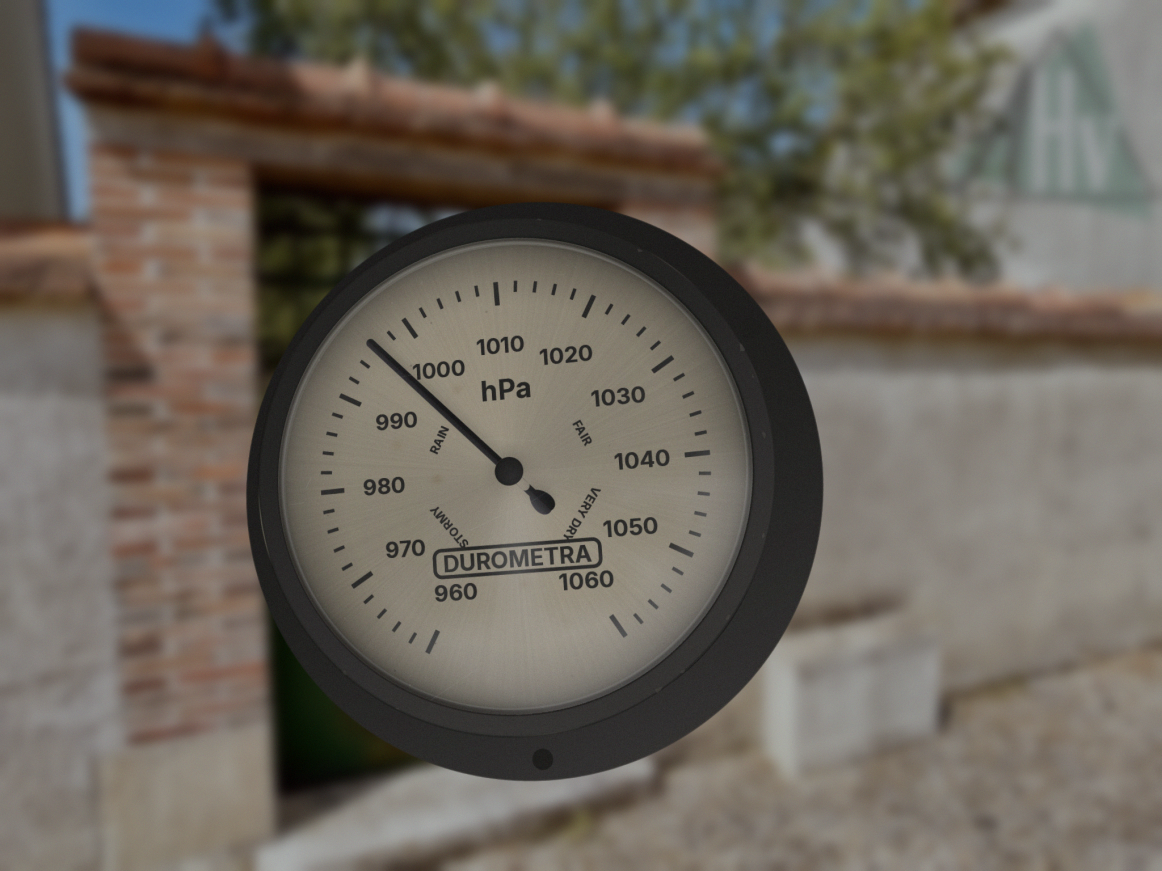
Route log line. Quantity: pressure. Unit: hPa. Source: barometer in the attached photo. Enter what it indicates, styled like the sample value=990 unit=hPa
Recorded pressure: value=996 unit=hPa
